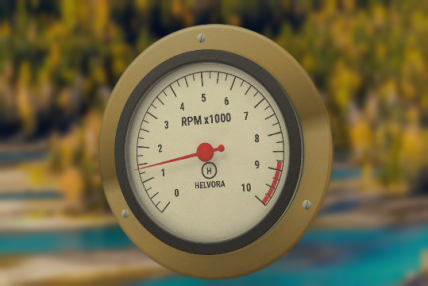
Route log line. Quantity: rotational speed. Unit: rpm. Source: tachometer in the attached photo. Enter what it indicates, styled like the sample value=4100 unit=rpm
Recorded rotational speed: value=1375 unit=rpm
